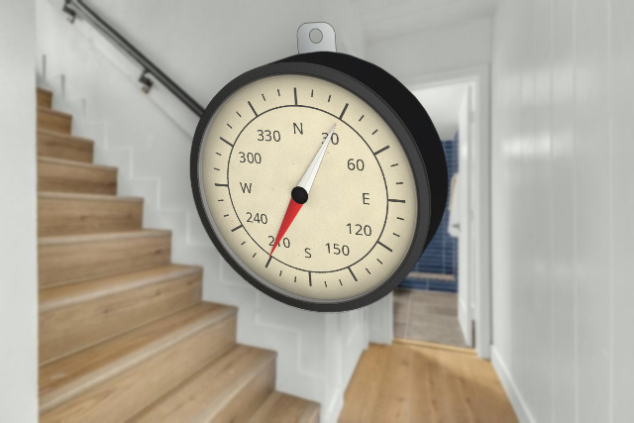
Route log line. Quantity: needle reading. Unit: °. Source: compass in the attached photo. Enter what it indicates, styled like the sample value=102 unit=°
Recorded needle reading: value=210 unit=°
